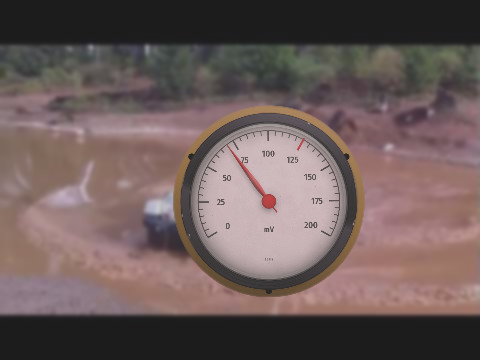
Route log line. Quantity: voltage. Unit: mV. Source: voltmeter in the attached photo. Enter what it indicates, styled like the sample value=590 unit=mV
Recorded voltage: value=70 unit=mV
